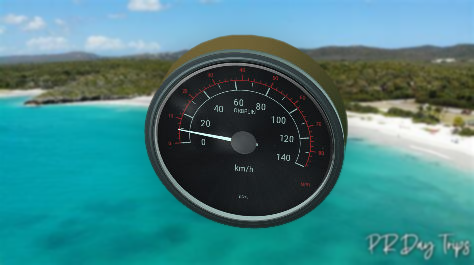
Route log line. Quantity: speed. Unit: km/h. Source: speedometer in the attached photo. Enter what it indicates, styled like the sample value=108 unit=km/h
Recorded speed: value=10 unit=km/h
